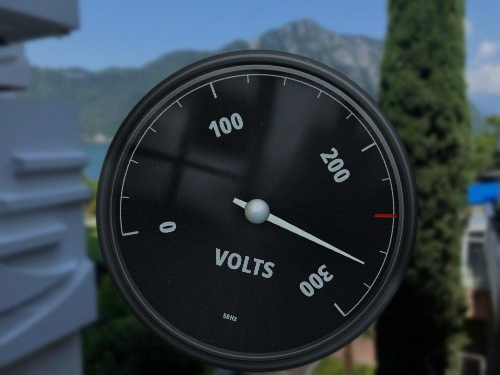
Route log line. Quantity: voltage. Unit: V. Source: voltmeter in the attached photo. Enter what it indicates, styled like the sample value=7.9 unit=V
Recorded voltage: value=270 unit=V
